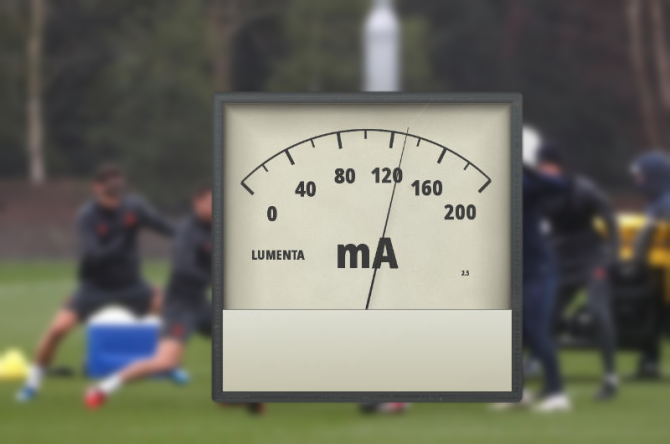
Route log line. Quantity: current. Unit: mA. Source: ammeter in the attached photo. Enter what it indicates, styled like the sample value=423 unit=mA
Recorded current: value=130 unit=mA
